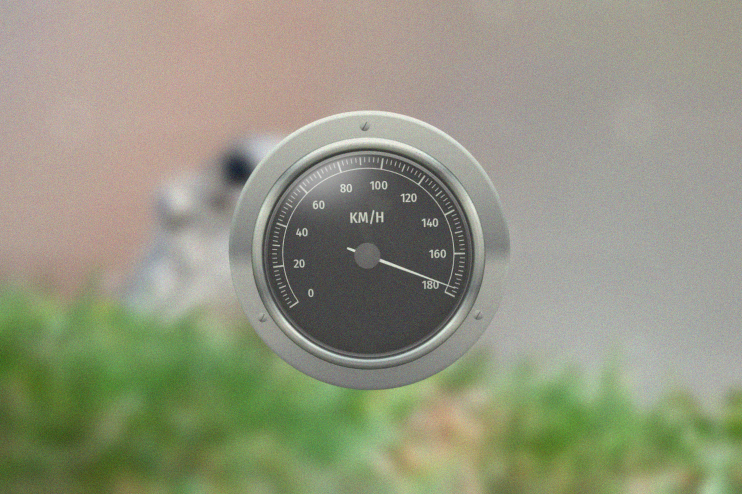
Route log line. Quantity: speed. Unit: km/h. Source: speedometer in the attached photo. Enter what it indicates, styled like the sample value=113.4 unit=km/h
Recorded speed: value=176 unit=km/h
